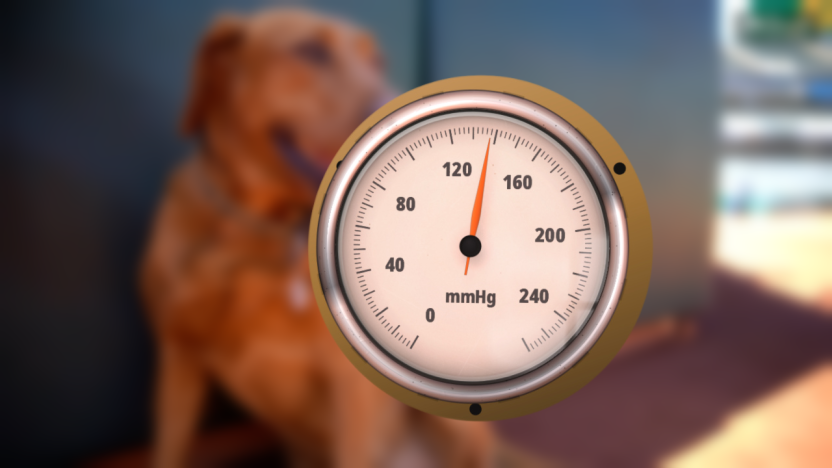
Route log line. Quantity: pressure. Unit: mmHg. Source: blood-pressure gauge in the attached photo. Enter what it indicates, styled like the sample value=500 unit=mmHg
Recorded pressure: value=138 unit=mmHg
